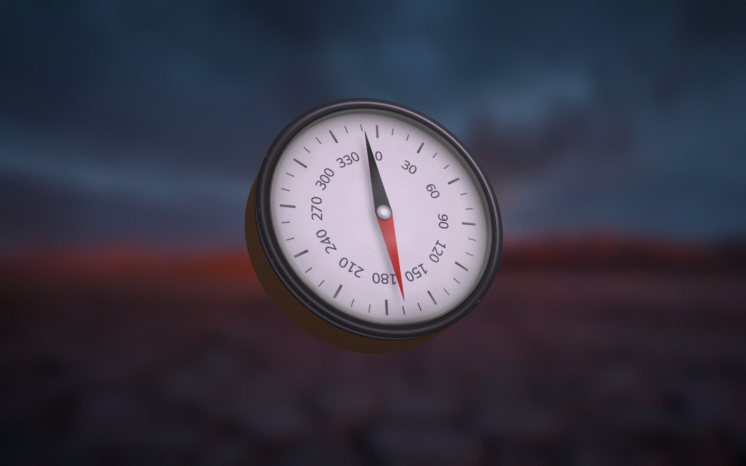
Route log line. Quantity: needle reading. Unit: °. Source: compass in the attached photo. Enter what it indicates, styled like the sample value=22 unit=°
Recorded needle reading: value=170 unit=°
